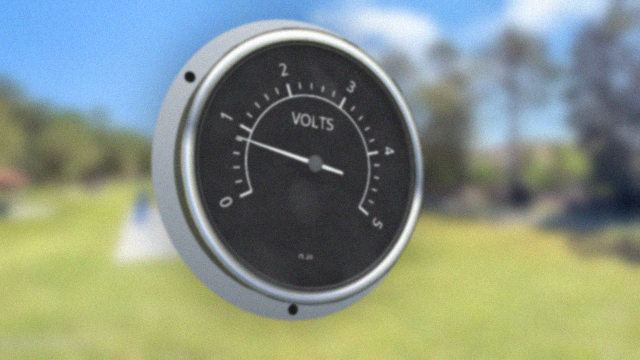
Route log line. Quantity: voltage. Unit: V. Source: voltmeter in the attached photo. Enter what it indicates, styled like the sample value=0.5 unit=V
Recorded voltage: value=0.8 unit=V
